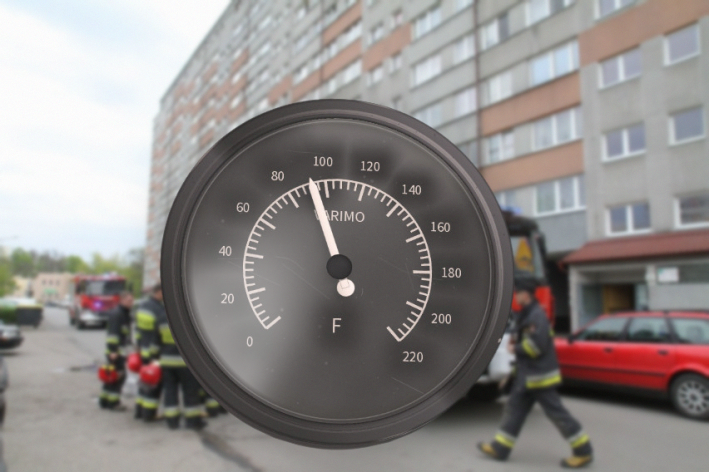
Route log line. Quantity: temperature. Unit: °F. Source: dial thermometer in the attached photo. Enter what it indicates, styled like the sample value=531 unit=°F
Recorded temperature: value=92 unit=°F
